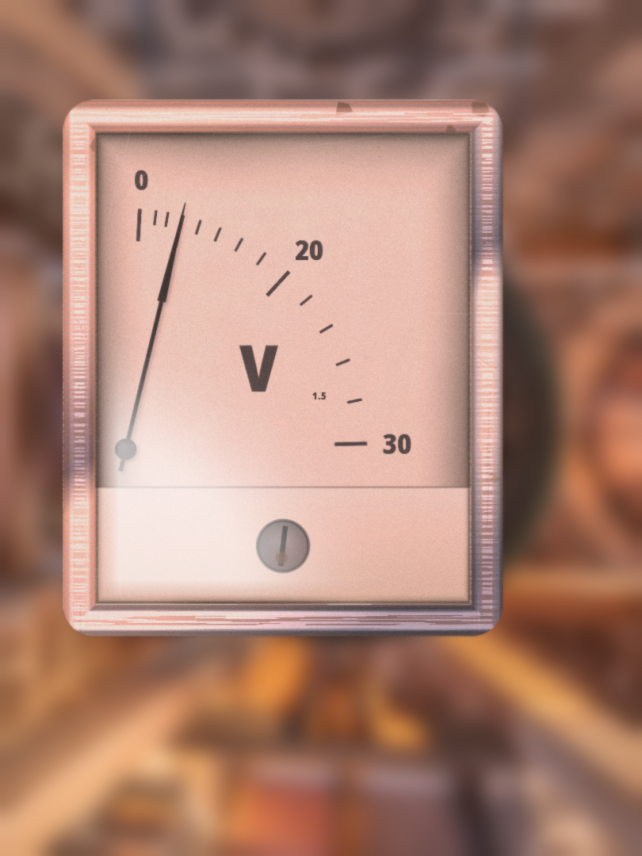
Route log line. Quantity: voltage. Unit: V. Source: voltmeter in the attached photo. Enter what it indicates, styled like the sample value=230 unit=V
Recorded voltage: value=10 unit=V
